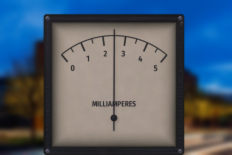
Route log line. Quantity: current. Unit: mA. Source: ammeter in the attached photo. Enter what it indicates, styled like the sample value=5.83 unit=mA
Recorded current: value=2.5 unit=mA
